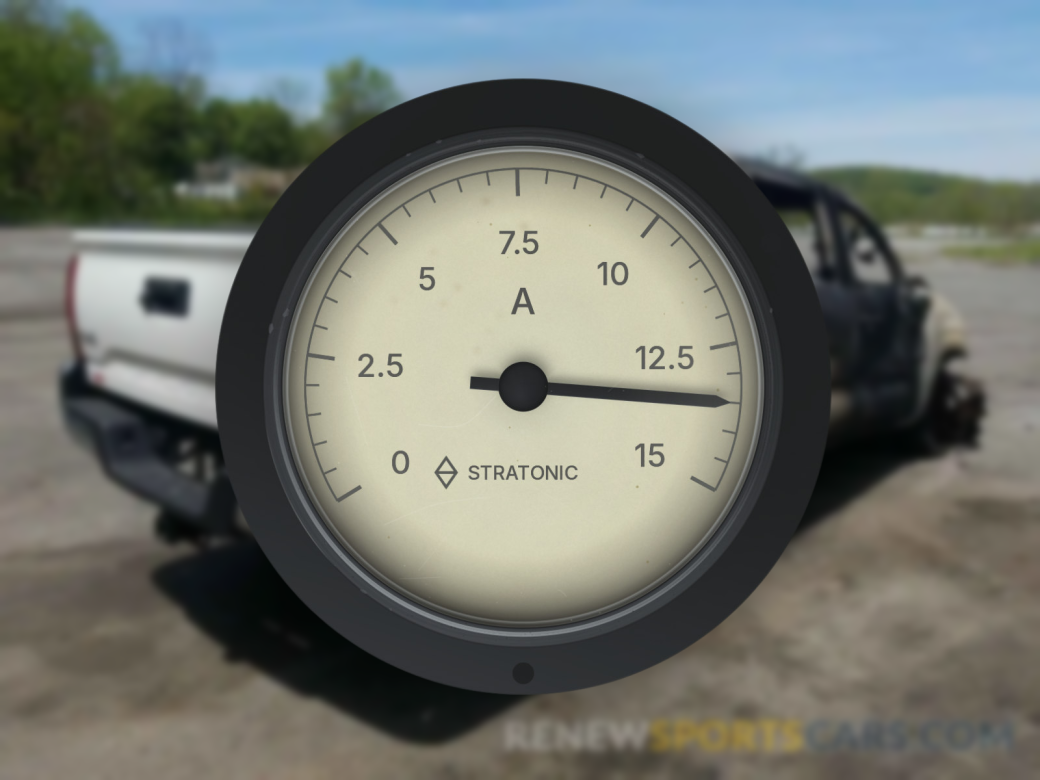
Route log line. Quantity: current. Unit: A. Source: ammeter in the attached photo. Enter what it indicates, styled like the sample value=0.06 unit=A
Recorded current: value=13.5 unit=A
